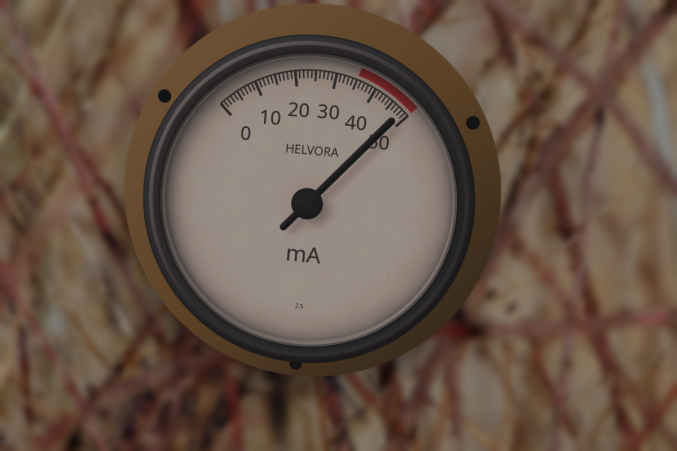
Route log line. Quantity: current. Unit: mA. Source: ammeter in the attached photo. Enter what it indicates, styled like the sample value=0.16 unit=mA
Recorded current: value=48 unit=mA
